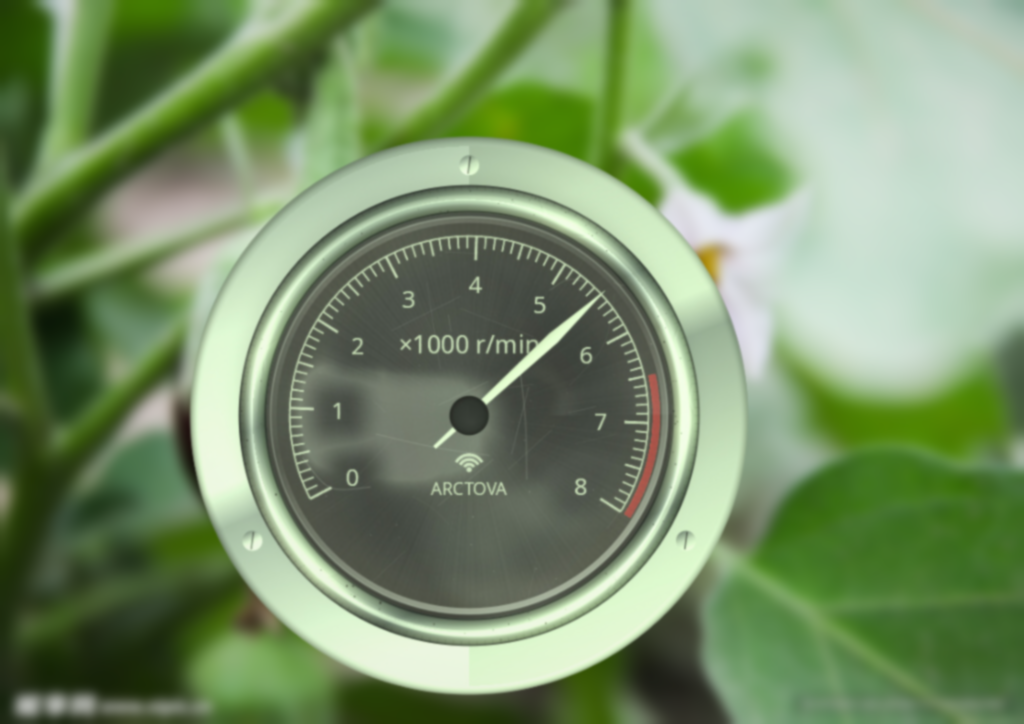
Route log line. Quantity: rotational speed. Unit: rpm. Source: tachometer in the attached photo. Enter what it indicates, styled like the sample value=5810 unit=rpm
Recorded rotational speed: value=5500 unit=rpm
